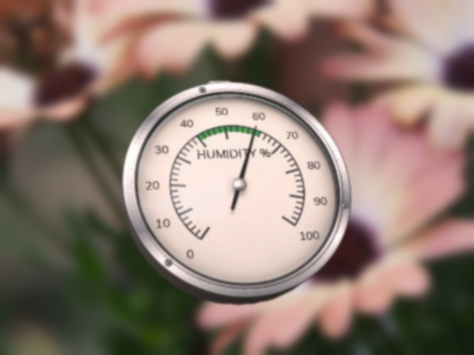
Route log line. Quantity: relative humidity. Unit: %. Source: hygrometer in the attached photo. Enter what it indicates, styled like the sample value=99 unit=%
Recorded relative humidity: value=60 unit=%
